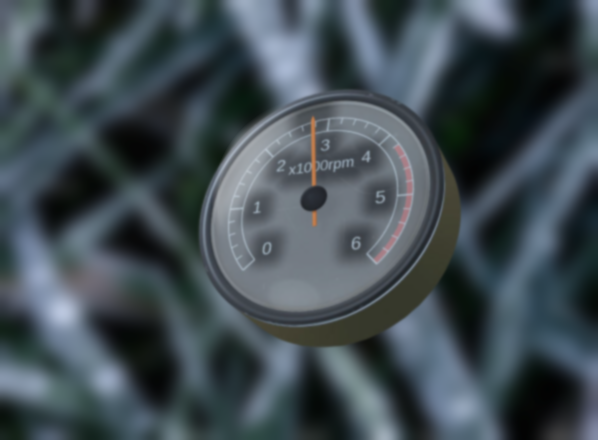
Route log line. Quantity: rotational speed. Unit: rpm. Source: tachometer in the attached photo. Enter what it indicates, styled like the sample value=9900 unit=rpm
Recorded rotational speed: value=2800 unit=rpm
